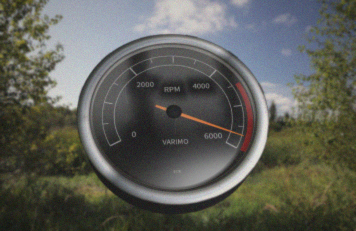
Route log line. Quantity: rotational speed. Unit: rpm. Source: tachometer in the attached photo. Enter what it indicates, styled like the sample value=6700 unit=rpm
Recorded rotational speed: value=5750 unit=rpm
